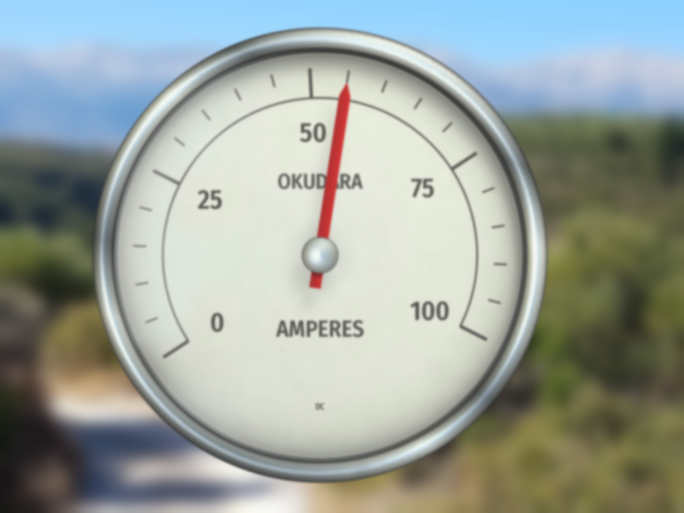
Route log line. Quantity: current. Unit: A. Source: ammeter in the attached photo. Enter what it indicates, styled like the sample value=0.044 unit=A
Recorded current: value=55 unit=A
